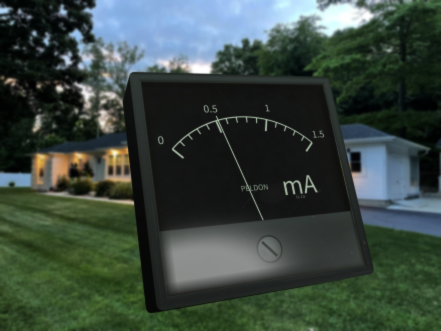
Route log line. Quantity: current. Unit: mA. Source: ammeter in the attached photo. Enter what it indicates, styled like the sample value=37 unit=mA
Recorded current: value=0.5 unit=mA
